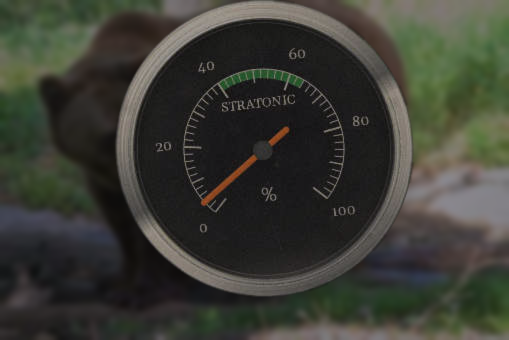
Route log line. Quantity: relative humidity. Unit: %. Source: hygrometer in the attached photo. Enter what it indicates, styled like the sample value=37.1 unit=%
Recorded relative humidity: value=4 unit=%
